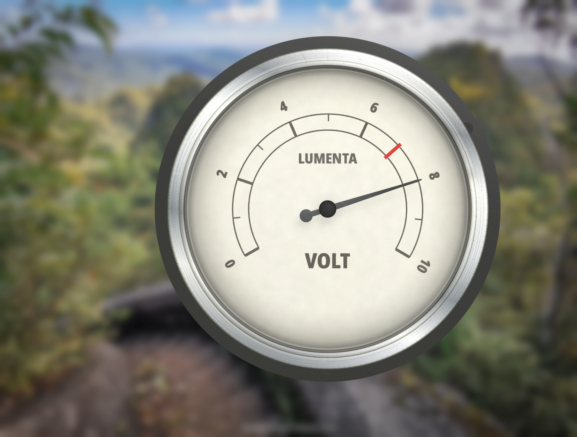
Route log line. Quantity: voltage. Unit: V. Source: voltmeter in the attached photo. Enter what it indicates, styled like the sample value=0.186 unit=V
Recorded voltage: value=8 unit=V
